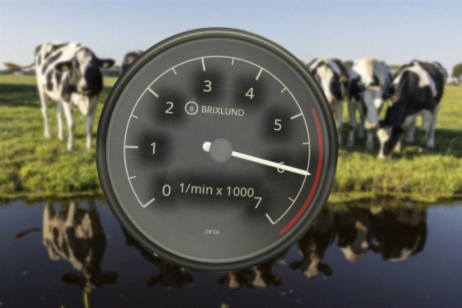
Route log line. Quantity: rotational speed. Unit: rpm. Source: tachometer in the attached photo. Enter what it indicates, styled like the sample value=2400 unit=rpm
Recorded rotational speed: value=6000 unit=rpm
